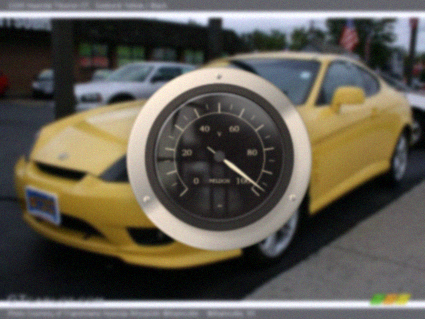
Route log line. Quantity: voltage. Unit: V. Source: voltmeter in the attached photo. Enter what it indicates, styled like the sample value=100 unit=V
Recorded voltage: value=97.5 unit=V
